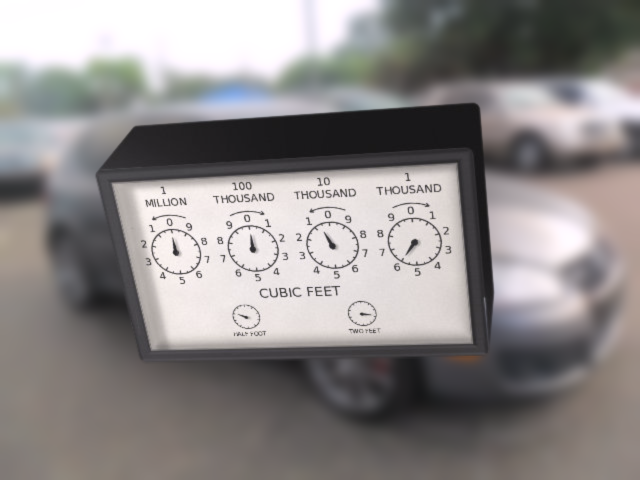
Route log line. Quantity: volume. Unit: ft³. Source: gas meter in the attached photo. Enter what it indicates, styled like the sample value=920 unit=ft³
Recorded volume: value=600 unit=ft³
